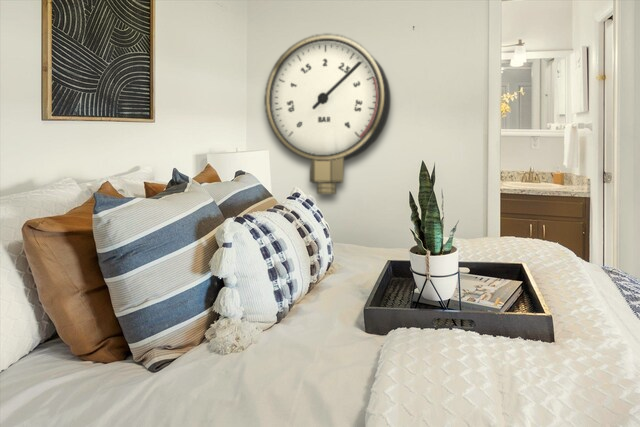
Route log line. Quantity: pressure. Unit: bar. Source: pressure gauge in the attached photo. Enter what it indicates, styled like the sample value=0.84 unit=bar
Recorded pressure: value=2.7 unit=bar
